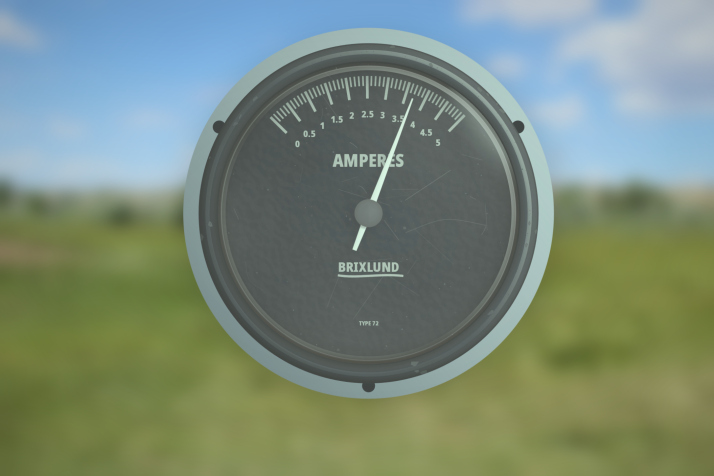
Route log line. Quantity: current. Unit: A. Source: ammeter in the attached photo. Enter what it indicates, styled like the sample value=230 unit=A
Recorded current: value=3.7 unit=A
